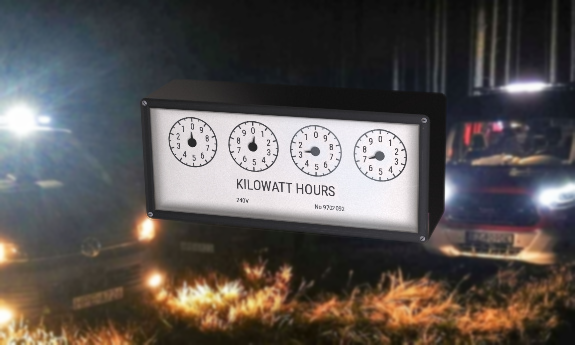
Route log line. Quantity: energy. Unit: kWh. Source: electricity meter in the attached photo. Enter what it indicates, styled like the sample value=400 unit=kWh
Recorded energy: value=27 unit=kWh
